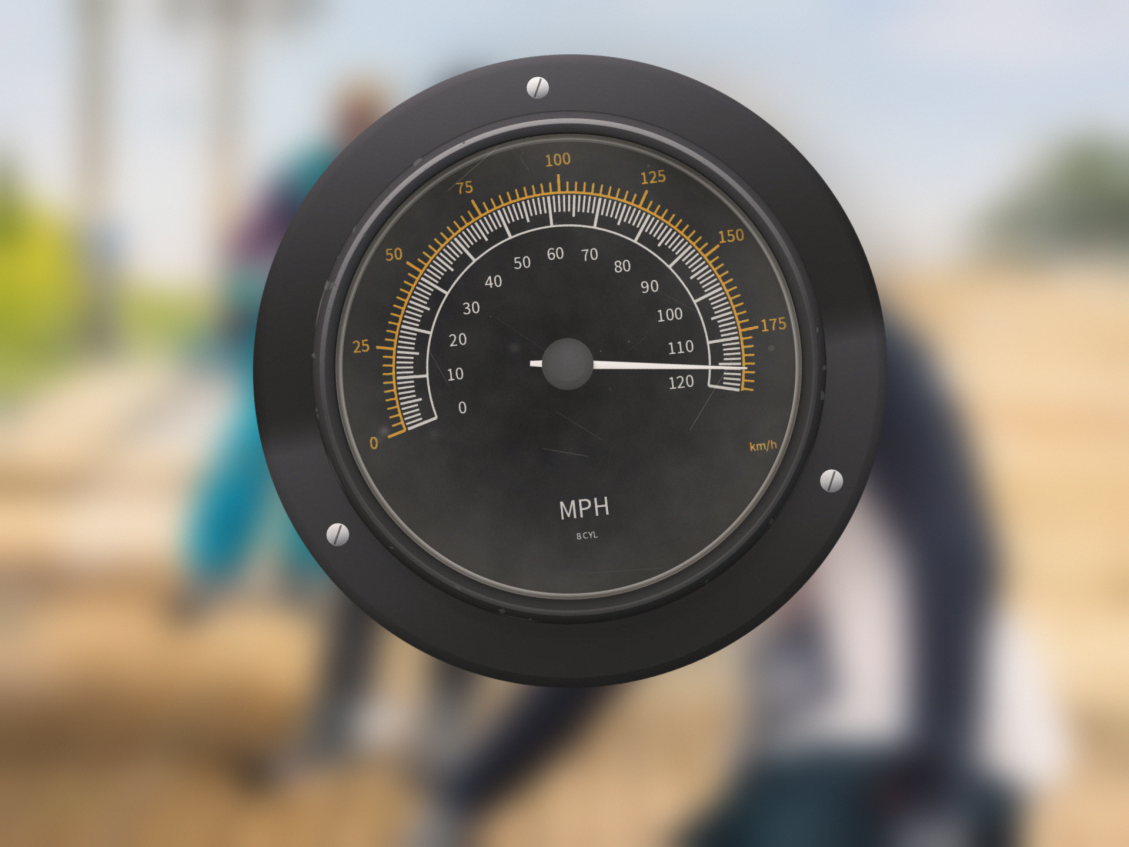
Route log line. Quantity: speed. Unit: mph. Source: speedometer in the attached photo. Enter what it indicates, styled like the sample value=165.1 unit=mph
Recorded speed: value=116 unit=mph
